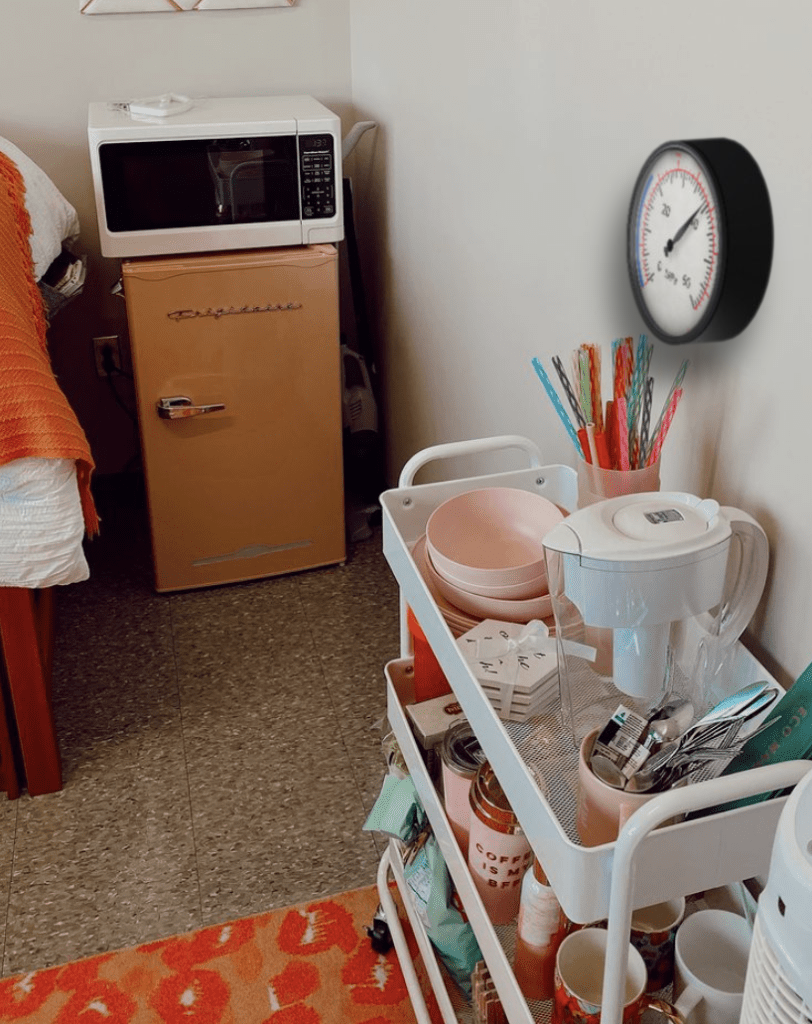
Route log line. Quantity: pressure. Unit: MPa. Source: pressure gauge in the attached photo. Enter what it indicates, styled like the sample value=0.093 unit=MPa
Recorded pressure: value=40 unit=MPa
